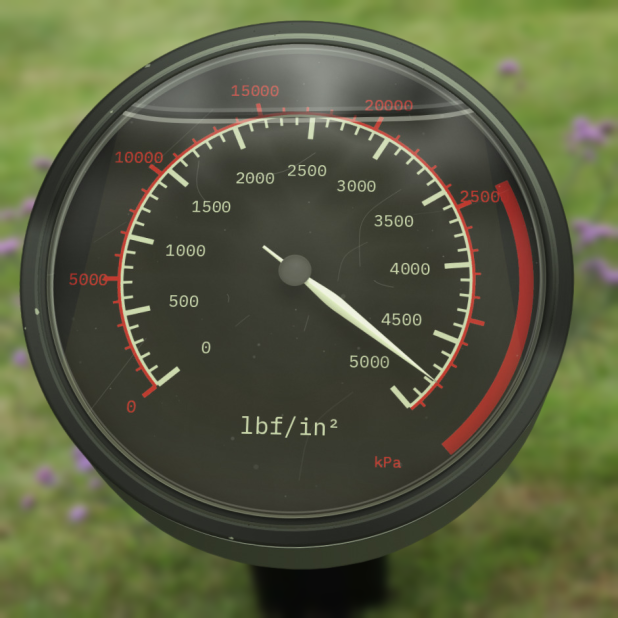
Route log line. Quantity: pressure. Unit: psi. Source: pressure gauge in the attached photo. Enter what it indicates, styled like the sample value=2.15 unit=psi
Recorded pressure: value=4800 unit=psi
